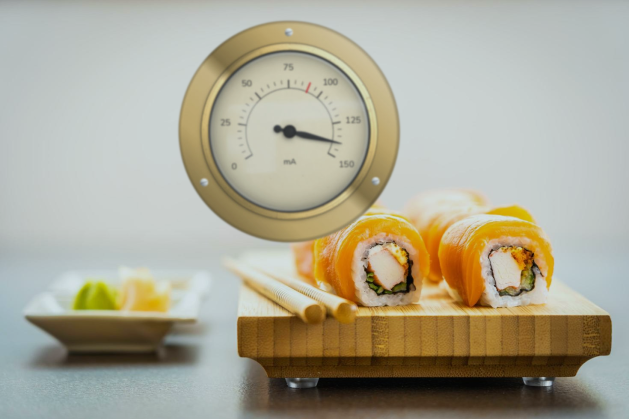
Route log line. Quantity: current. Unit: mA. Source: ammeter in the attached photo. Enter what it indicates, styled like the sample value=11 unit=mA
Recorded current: value=140 unit=mA
